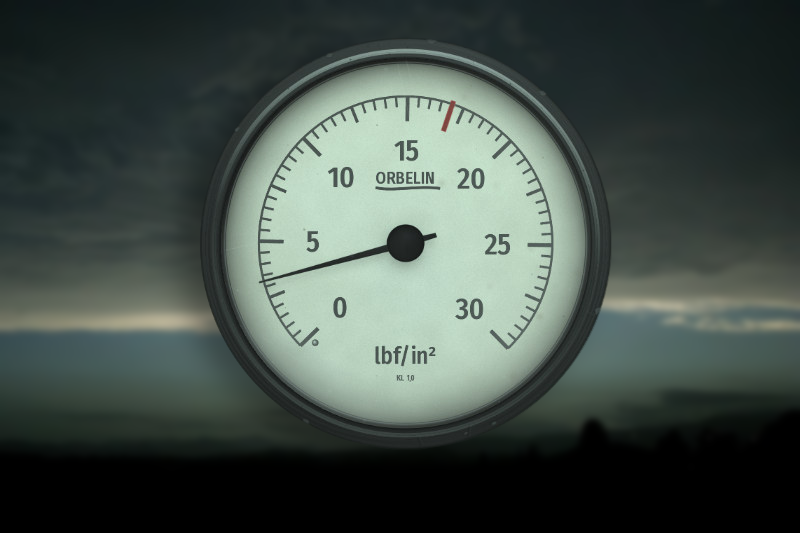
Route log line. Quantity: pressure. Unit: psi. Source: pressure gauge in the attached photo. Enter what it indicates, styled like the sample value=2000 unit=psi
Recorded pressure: value=3.25 unit=psi
